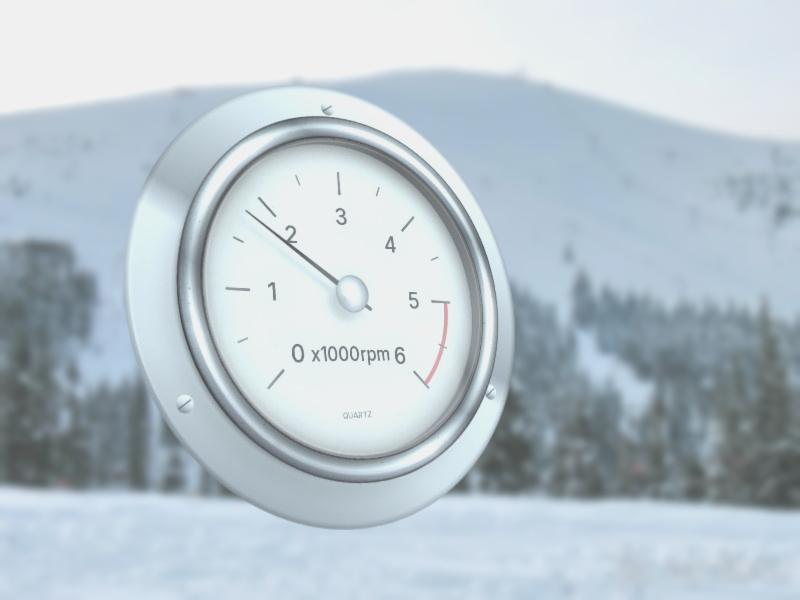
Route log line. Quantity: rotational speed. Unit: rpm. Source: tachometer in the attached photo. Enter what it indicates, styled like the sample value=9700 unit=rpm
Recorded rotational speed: value=1750 unit=rpm
